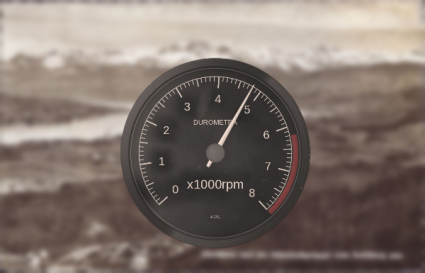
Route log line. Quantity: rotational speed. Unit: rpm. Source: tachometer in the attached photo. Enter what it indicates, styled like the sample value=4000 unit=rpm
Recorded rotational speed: value=4800 unit=rpm
